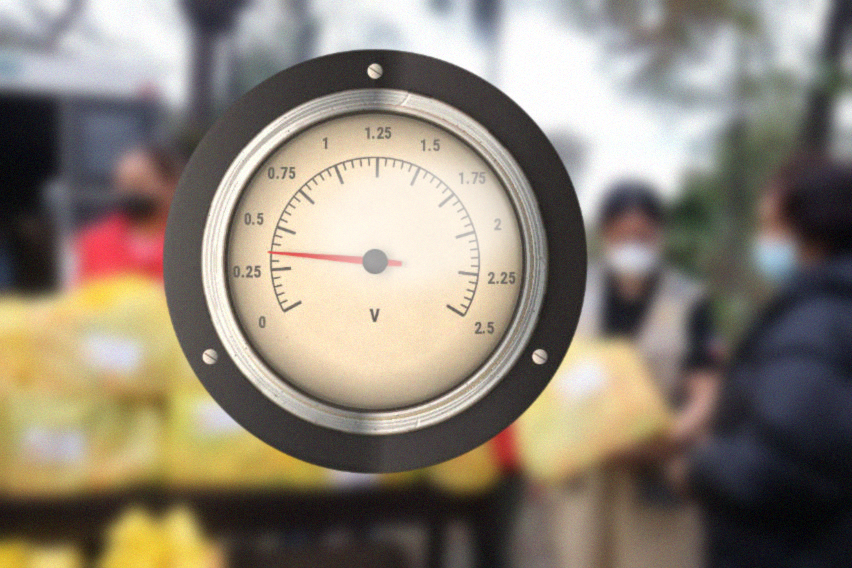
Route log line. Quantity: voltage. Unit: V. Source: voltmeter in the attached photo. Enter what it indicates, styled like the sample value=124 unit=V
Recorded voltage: value=0.35 unit=V
